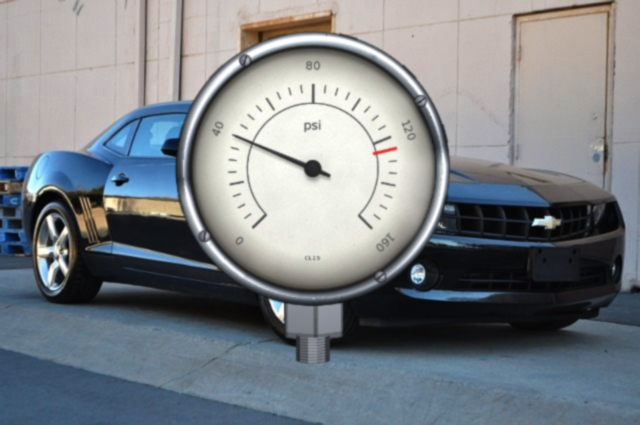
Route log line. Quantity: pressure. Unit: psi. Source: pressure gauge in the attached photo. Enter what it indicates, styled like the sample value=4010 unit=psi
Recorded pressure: value=40 unit=psi
